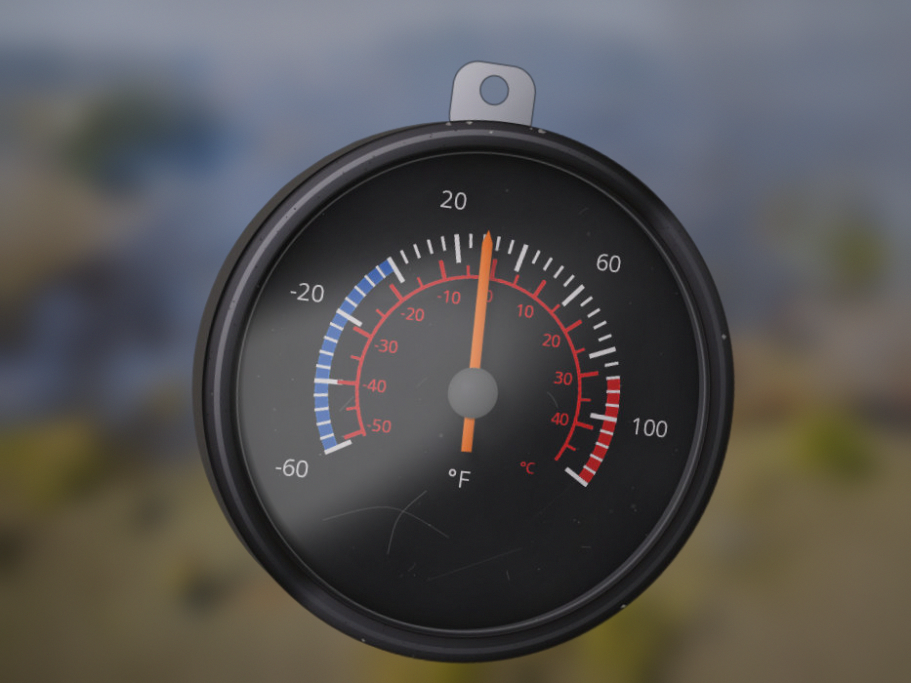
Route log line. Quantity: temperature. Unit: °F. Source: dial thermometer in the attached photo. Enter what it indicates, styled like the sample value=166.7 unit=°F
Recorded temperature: value=28 unit=°F
